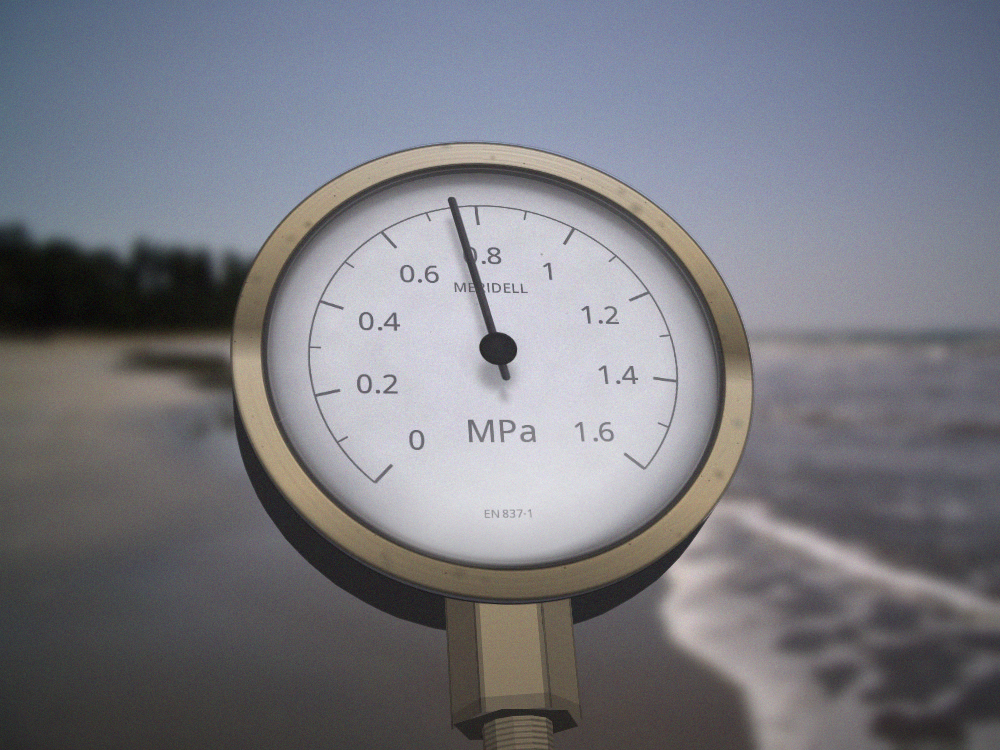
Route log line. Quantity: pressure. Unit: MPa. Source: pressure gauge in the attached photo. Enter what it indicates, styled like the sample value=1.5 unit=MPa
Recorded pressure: value=0.75 unit=MPa
